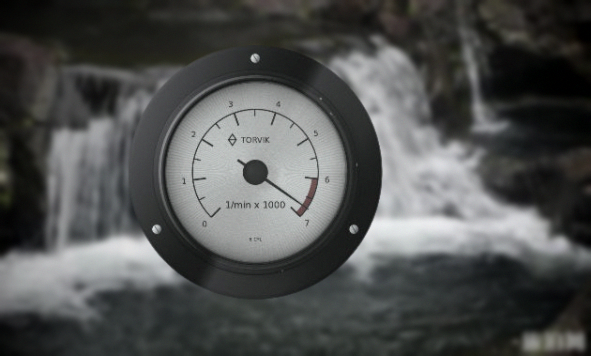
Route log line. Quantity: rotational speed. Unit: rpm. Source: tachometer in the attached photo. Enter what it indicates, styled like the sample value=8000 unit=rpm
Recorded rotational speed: value=6750 unit=rpm
